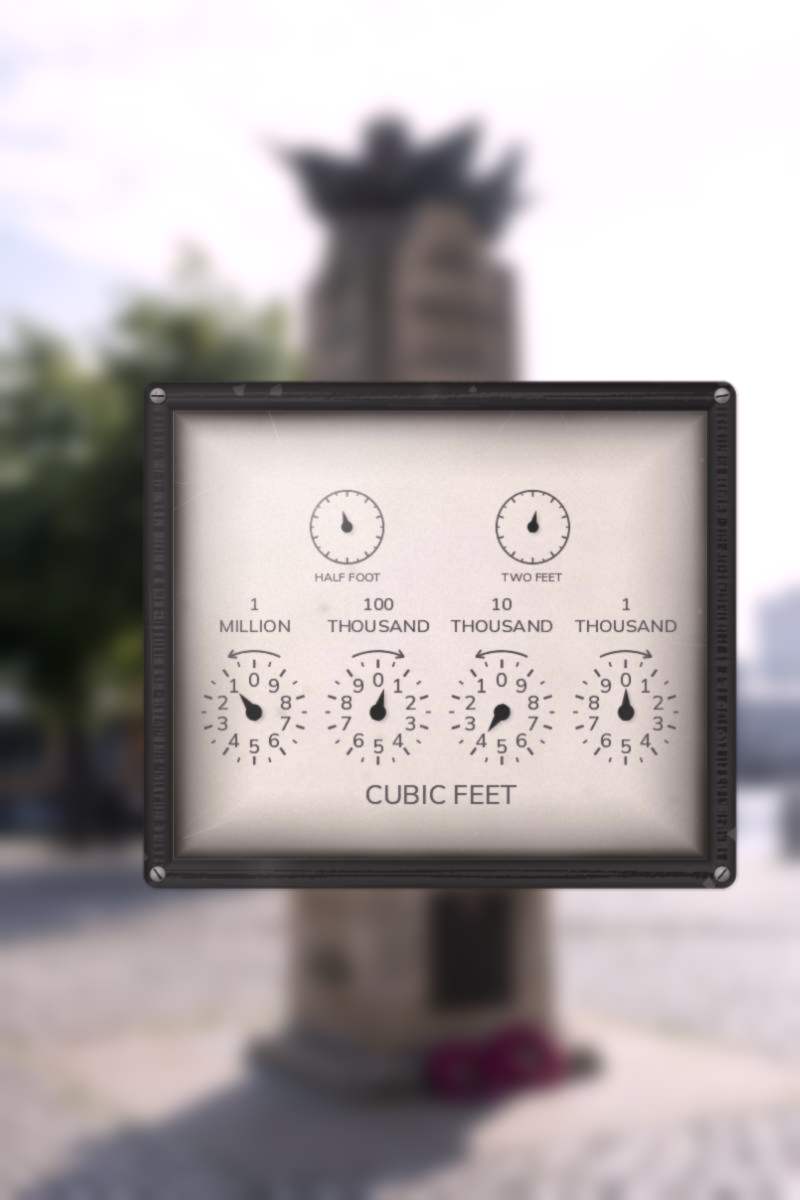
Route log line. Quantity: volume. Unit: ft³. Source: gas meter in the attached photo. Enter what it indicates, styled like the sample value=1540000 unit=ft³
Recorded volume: value=104000 unit=ft³
